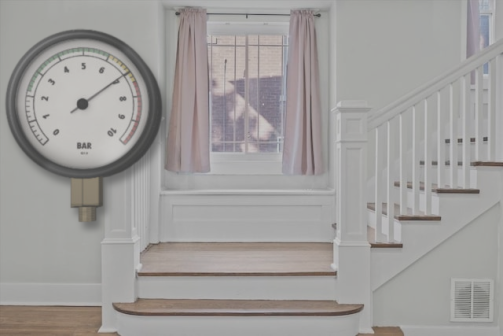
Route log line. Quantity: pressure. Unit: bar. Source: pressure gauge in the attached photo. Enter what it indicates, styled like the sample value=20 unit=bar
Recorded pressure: value=7 unit=bar
